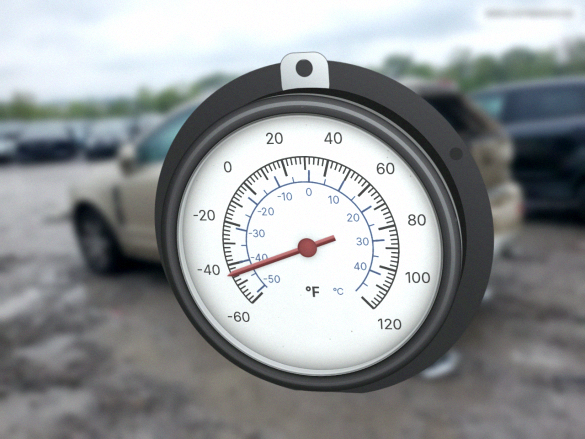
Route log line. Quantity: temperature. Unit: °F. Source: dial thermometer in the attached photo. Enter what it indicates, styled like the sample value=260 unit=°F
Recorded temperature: value=-44 unit=°F
